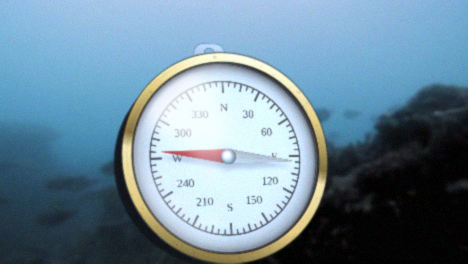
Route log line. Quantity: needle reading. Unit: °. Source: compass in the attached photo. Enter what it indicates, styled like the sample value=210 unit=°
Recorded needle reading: value=275 unit=°
